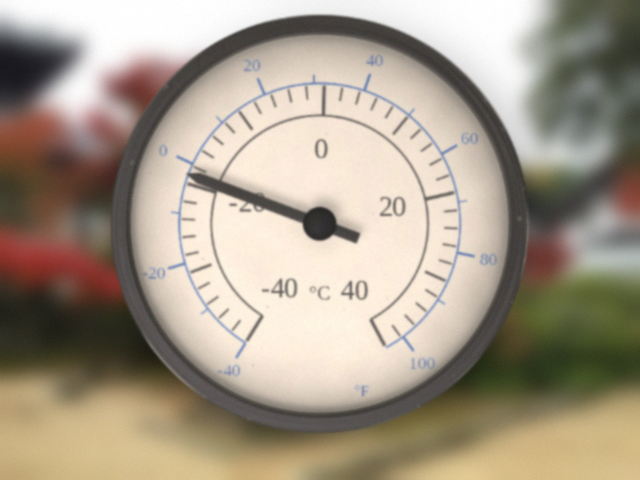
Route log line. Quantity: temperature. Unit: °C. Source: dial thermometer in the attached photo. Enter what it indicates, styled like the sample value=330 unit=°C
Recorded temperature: value=-19 unit=°C
